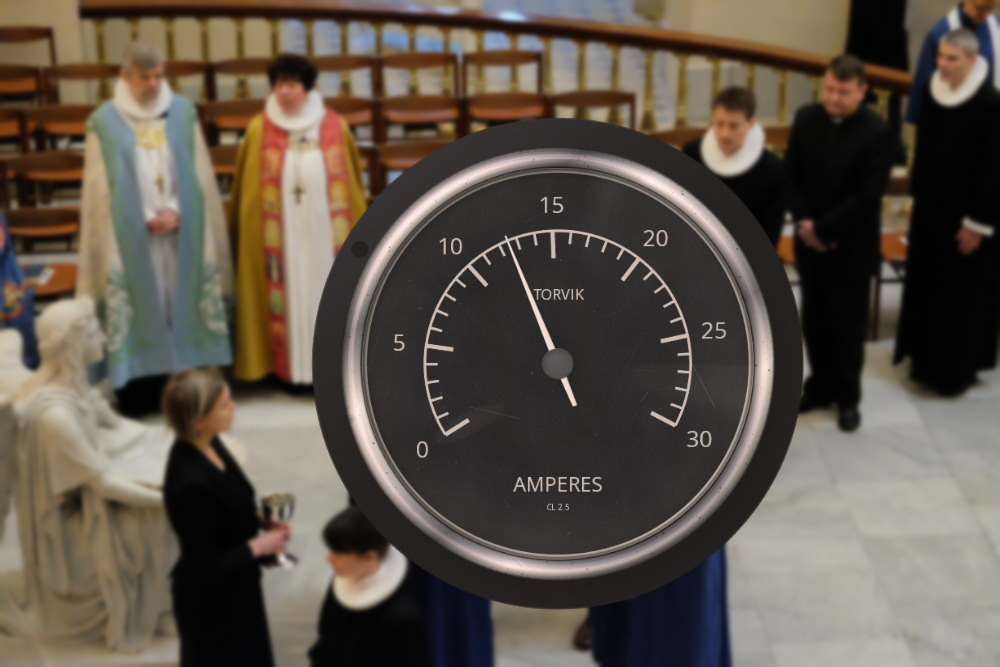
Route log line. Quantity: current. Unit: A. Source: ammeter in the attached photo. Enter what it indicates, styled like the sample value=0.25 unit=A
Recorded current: value=12.5 unit=A
